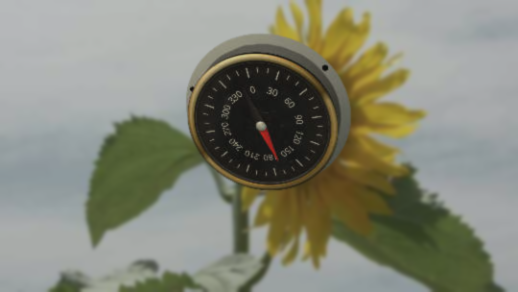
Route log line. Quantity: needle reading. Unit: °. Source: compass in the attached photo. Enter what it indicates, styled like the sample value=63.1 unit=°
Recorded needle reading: value=170 unit=°
